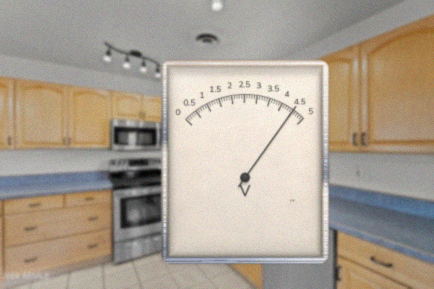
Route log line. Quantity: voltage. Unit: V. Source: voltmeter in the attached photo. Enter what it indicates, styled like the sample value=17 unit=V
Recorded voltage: value=4.5 unit=V
